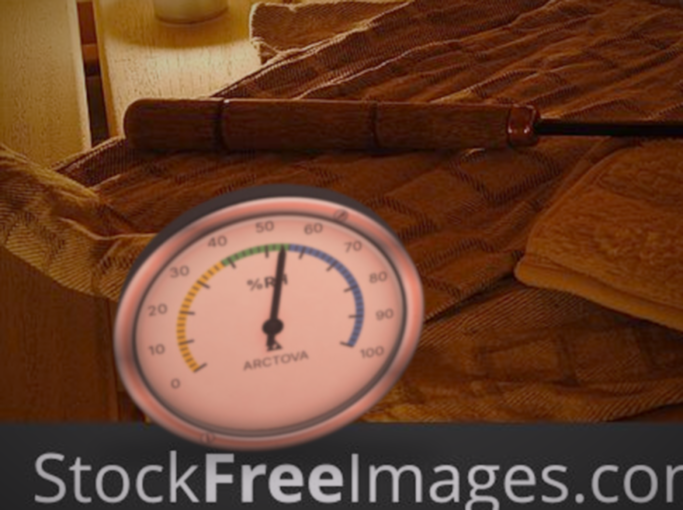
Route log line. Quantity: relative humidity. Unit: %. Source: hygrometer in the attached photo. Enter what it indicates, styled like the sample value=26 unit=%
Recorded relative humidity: value=54 unit=%
